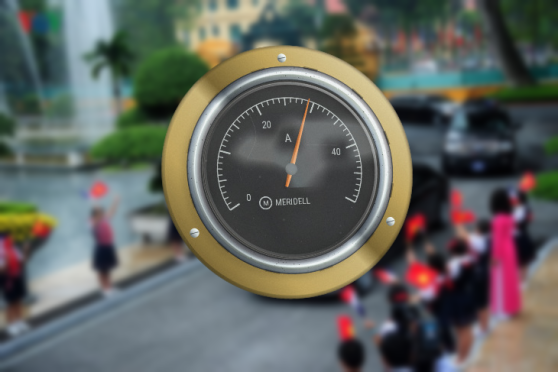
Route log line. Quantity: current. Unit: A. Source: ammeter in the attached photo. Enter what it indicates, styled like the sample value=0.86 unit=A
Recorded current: value=29 unit=A
